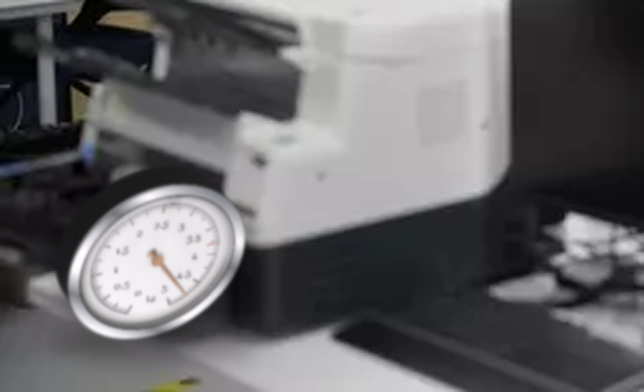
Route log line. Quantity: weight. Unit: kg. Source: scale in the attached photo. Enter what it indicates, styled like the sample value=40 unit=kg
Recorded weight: value=4.75 unit=kg
